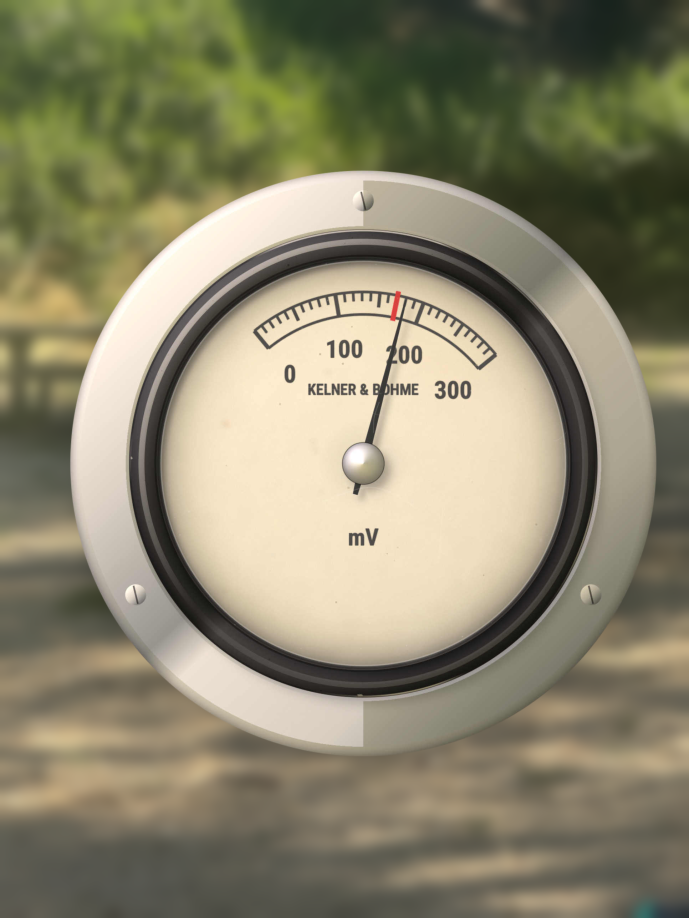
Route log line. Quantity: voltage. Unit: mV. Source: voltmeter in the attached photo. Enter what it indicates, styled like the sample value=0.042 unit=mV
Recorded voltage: value=180 unit=mV
